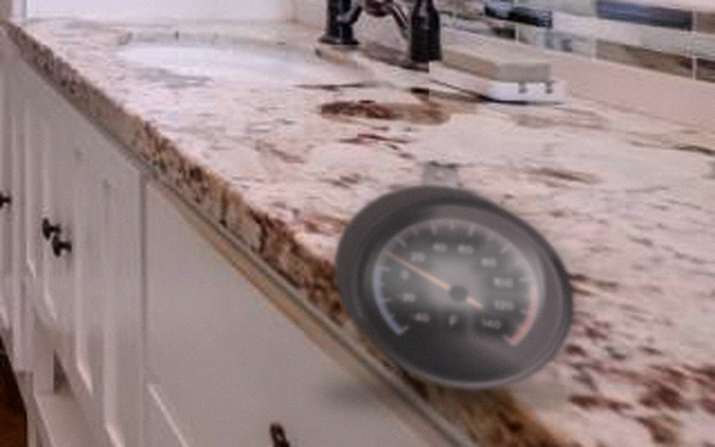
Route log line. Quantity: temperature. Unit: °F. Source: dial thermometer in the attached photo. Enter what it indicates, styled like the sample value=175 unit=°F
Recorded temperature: value=10 unit=°F
